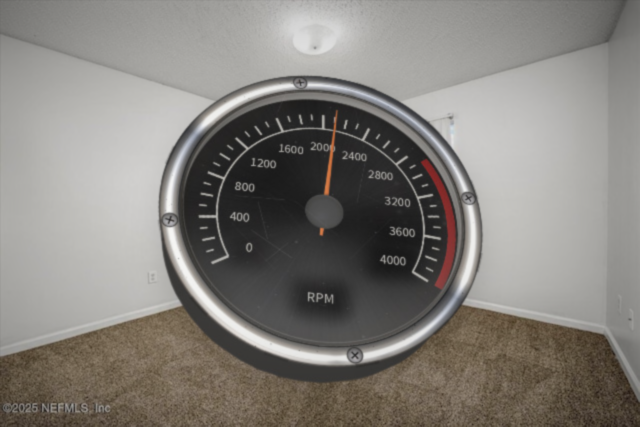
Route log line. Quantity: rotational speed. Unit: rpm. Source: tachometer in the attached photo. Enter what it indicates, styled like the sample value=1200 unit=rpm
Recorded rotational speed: value=2100 unit=rpm
